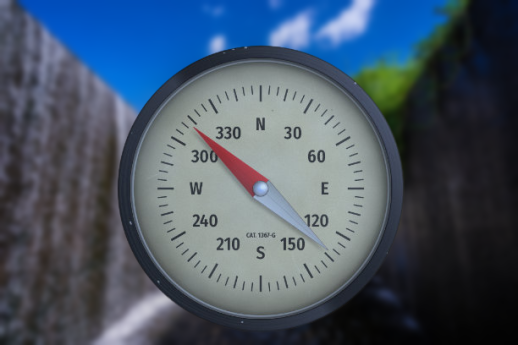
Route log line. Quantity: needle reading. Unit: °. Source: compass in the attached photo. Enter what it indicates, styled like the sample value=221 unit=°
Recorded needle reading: value=312.5 unit=°
